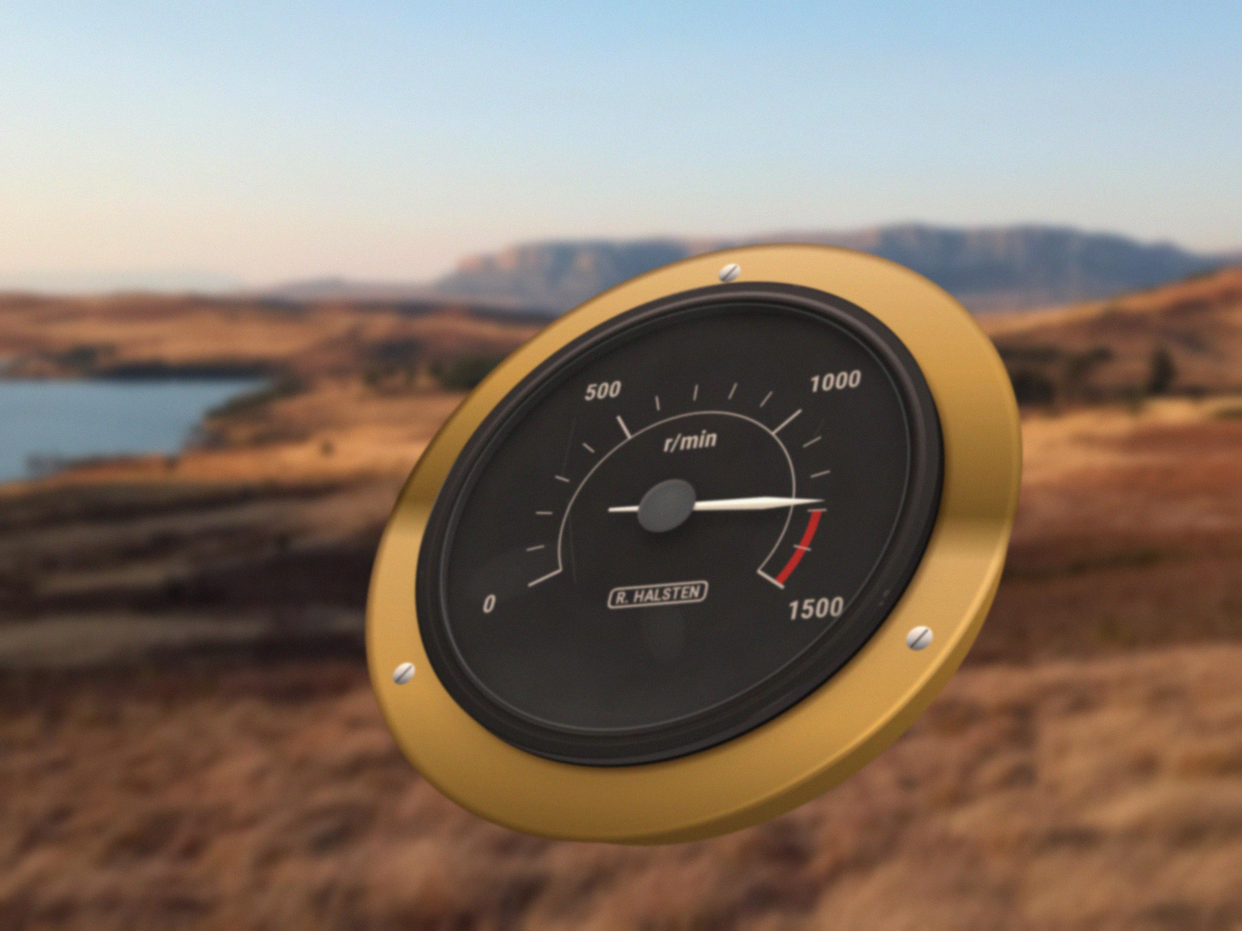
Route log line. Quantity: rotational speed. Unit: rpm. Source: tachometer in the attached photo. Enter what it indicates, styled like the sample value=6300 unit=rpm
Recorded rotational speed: value=1300 unit=rpm
